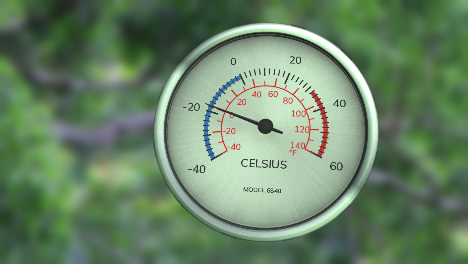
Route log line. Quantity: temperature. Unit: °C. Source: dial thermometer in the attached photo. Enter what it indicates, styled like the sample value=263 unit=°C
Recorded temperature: value=-18 unit=°C
